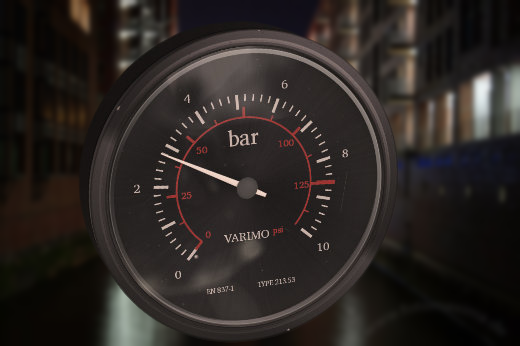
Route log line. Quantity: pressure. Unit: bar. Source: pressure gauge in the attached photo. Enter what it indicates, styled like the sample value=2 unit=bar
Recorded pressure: value=2.8 unit=bar
